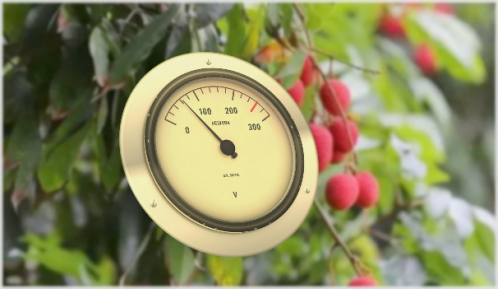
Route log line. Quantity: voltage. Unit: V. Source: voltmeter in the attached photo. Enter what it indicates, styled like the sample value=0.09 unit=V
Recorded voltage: value=60 unit=V
